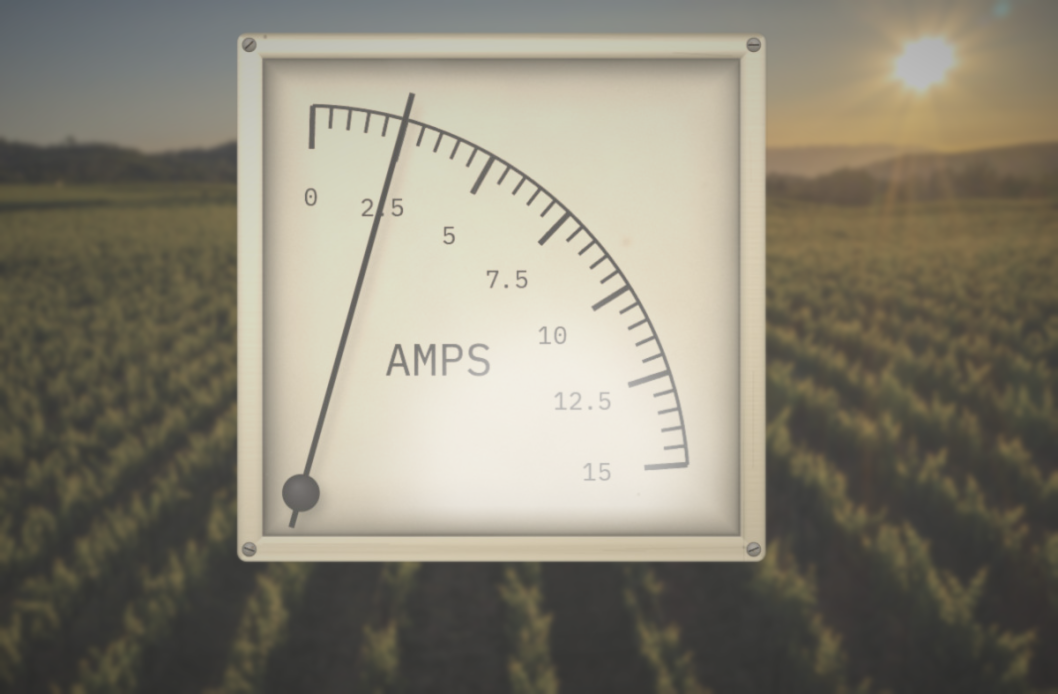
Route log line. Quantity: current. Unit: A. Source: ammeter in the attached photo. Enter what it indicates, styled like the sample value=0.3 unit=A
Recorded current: value=2.5 unit=A
